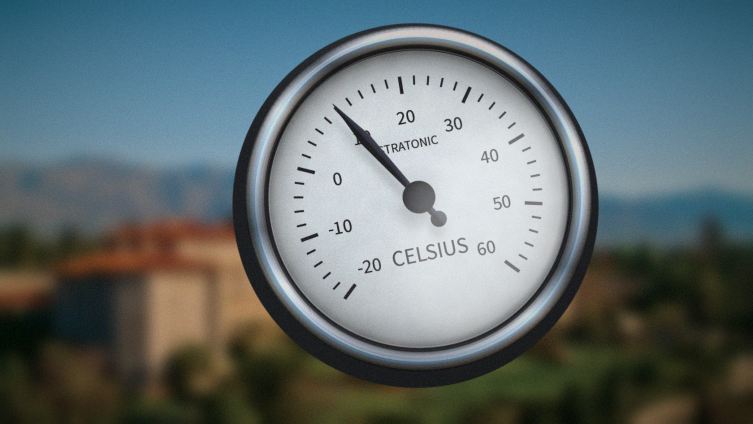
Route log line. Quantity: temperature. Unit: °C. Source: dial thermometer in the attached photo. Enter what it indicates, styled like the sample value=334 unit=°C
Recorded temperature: value=10 unit=°C
